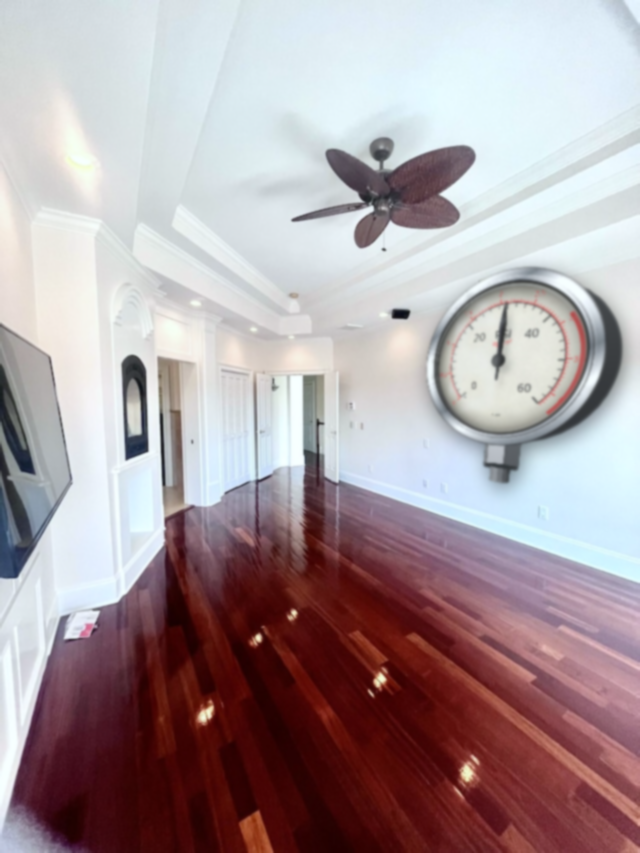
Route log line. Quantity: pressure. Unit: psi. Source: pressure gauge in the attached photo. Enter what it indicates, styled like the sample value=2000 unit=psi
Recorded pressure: value=30 unit=psi
